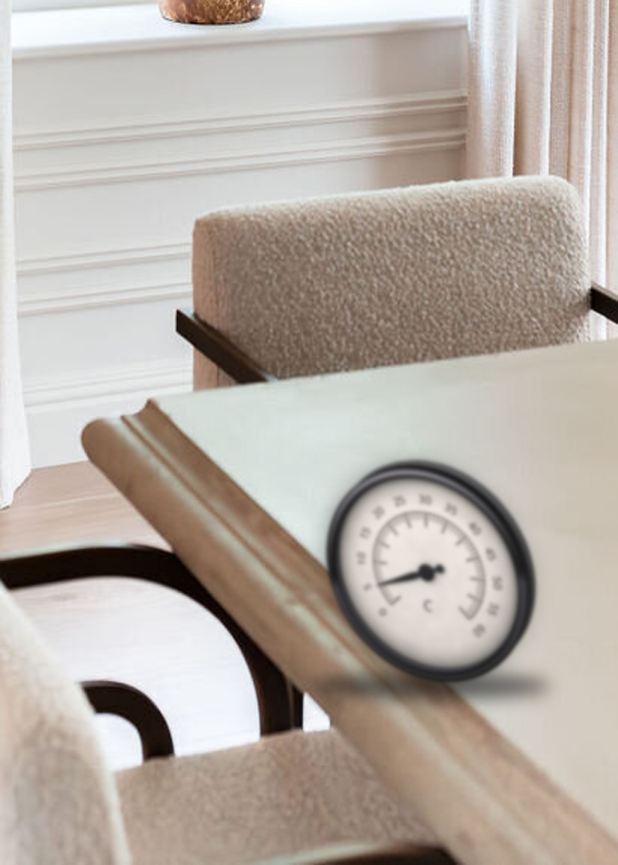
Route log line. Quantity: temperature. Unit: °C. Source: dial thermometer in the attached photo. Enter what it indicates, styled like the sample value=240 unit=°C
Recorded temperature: value=5 unit=°C
